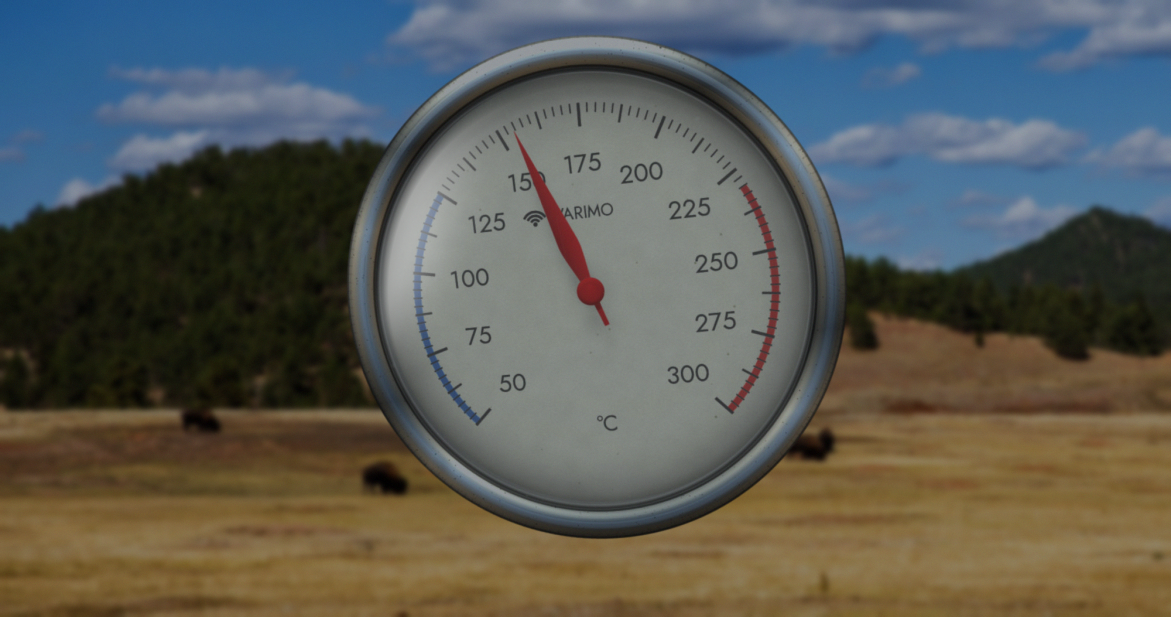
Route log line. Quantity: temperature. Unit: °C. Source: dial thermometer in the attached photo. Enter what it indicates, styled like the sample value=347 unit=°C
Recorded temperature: value=155 unit=°C
